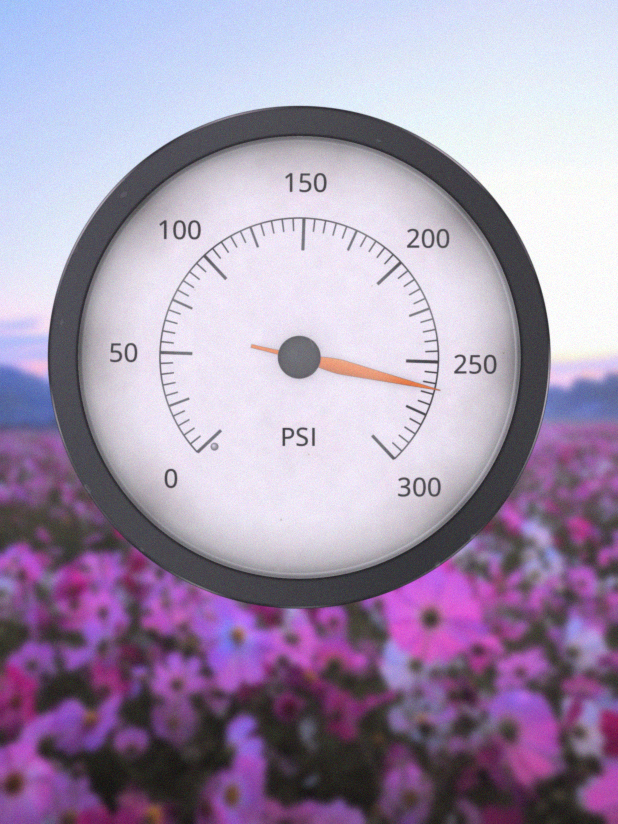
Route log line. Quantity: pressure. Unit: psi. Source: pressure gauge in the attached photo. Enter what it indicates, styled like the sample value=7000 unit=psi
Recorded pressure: value=262.5 unit=psi
